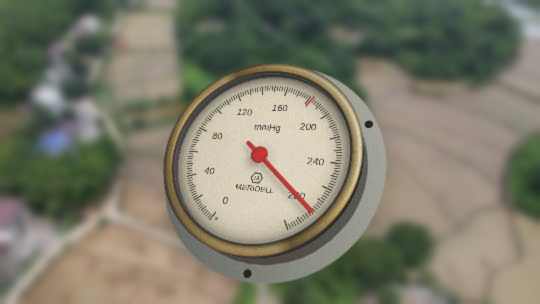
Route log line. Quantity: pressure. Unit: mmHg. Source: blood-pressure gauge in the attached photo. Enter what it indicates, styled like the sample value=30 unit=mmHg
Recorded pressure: value=280 unit=mmHg
